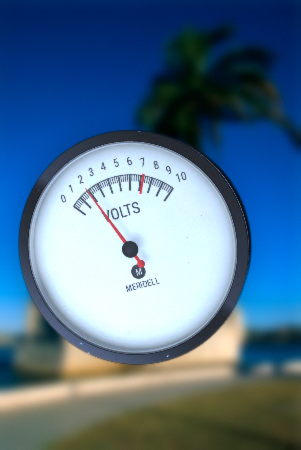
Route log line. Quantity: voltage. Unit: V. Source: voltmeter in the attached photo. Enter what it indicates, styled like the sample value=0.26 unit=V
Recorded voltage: value=2 unit=V
